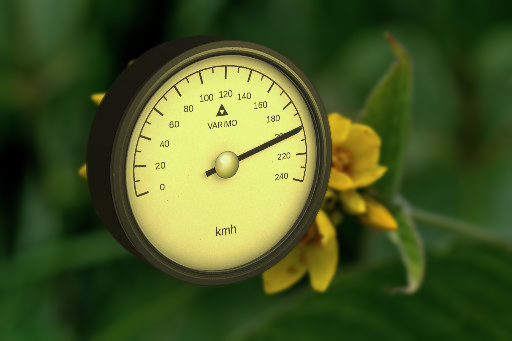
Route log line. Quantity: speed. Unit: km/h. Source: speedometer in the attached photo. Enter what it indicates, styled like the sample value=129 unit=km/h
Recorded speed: value=200 unit=km/h
